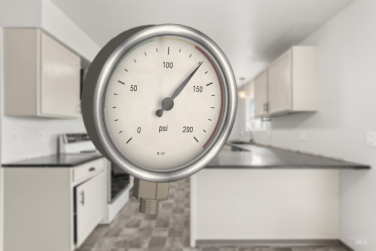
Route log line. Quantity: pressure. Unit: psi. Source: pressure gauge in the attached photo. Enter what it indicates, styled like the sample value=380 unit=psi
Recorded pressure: value=130 unit=psi
